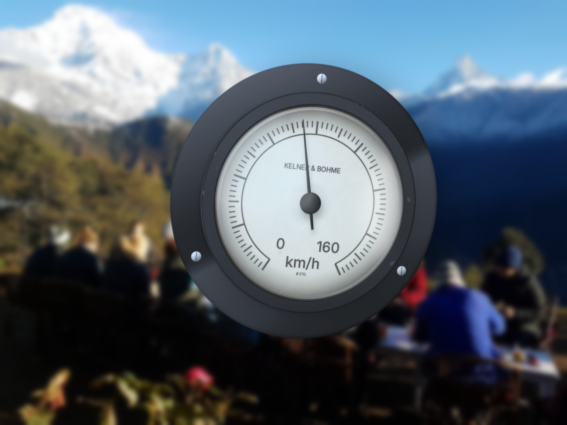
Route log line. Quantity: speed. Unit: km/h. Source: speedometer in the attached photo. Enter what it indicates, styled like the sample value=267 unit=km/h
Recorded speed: value=74 unit=km/h
